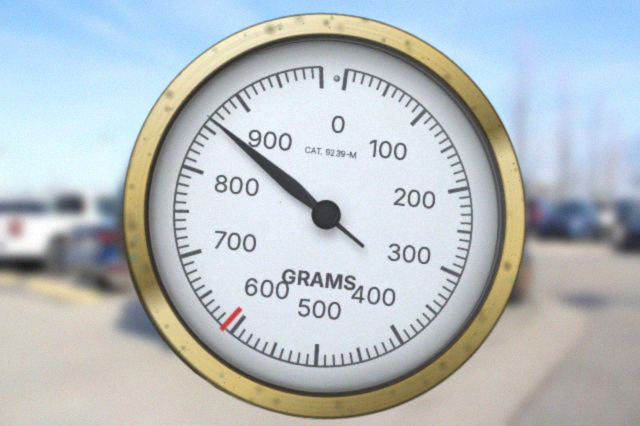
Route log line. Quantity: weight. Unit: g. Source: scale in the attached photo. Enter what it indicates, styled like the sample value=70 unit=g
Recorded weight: value=860 unit=g
